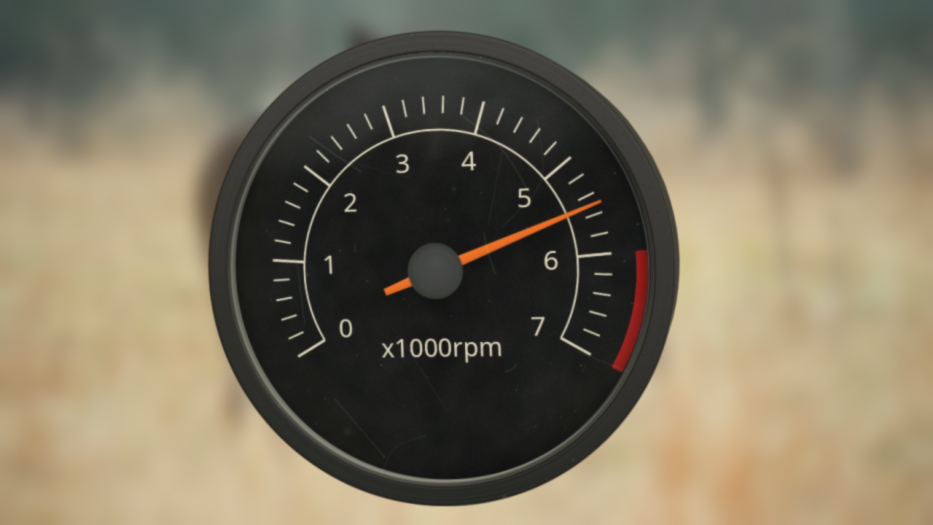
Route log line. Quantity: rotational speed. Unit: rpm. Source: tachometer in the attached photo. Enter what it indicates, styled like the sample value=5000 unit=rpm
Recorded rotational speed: value=5500 unit=rpm
